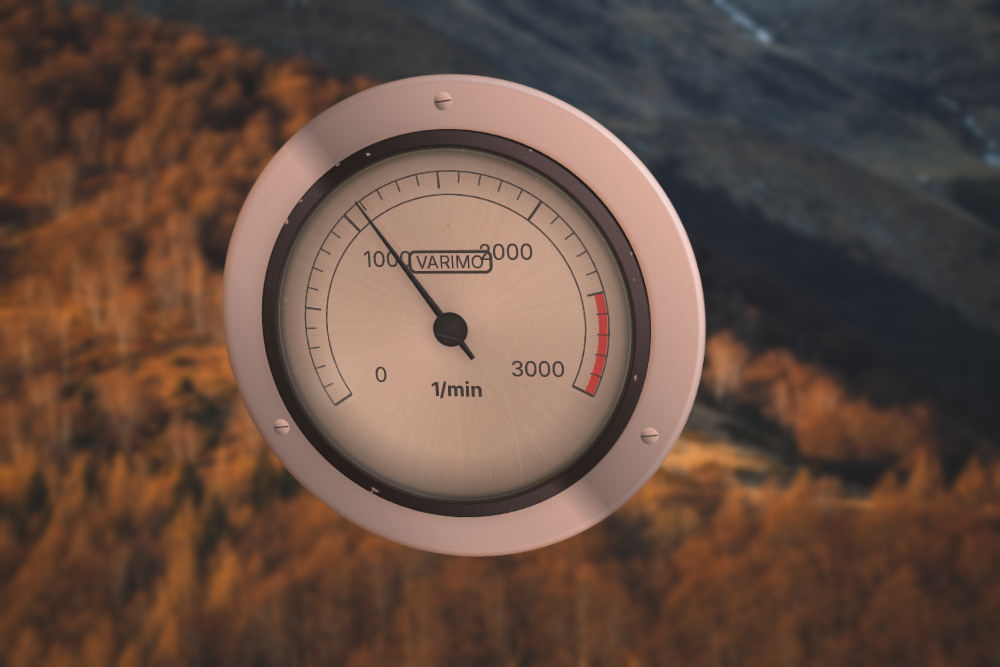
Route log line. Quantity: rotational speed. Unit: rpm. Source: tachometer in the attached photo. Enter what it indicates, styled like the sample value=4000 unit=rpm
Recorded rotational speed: value=1100 unit=rpm
